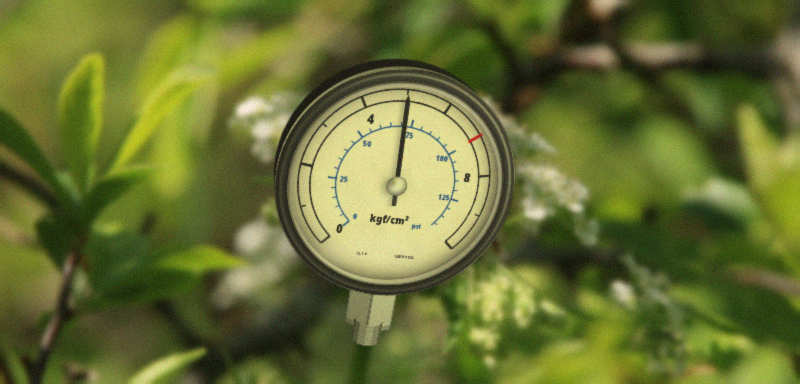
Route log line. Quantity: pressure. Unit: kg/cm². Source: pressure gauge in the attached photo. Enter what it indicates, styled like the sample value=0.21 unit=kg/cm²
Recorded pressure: value=5 unit=kg/cm²
